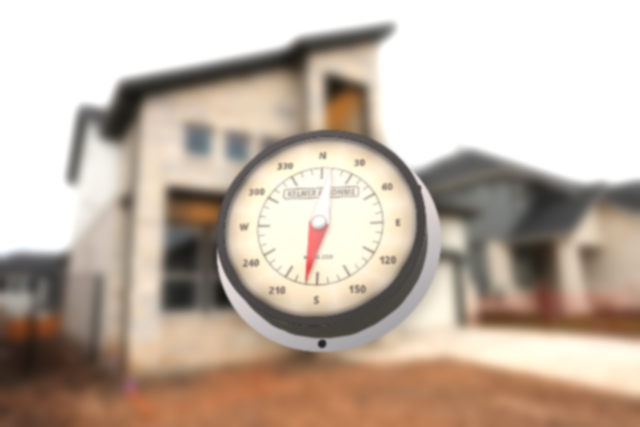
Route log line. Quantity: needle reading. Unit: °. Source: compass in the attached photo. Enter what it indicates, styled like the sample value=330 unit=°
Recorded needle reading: value=190 unit=°
